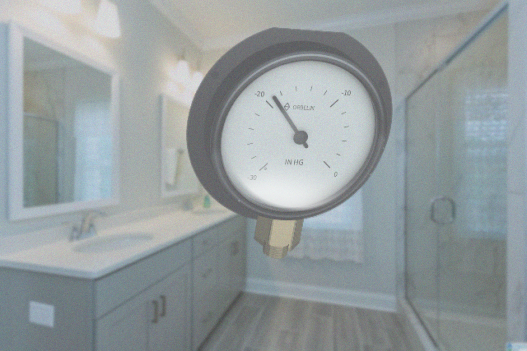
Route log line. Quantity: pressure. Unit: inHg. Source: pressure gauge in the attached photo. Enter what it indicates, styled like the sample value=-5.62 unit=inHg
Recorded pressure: value=-19 unit=inHg
